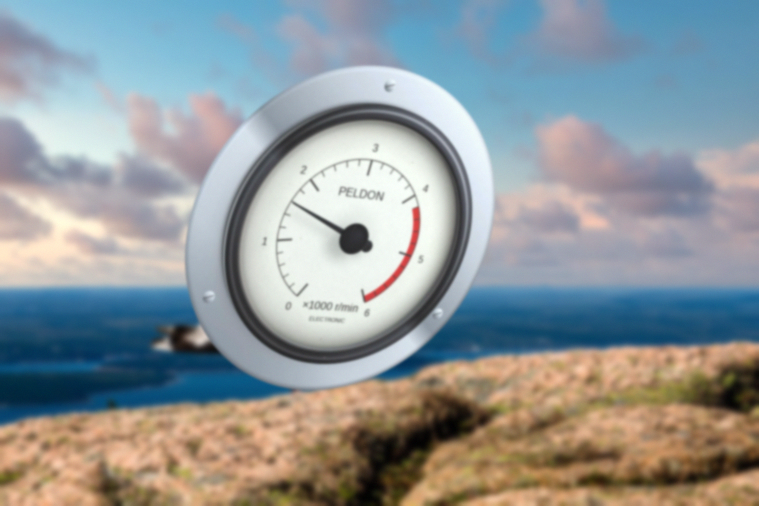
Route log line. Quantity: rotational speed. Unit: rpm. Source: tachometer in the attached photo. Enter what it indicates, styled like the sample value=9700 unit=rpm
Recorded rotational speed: value=1600 unit=rpm
